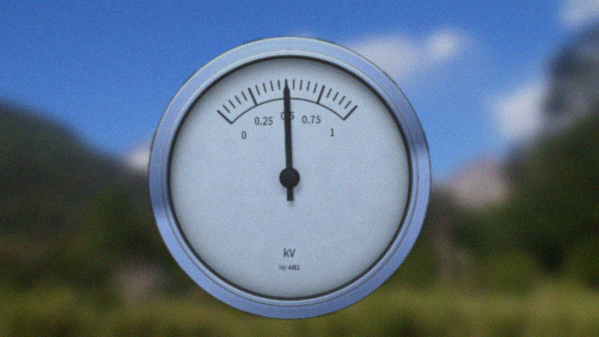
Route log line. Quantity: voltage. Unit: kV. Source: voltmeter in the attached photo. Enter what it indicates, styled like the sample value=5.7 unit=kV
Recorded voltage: value=0.5 unit=kV
